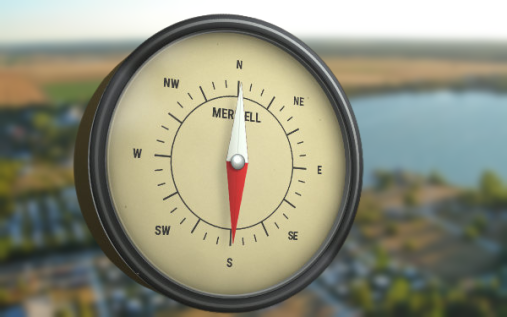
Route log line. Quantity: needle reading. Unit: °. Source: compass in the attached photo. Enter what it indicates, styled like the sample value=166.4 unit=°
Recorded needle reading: value=180 unit=°
